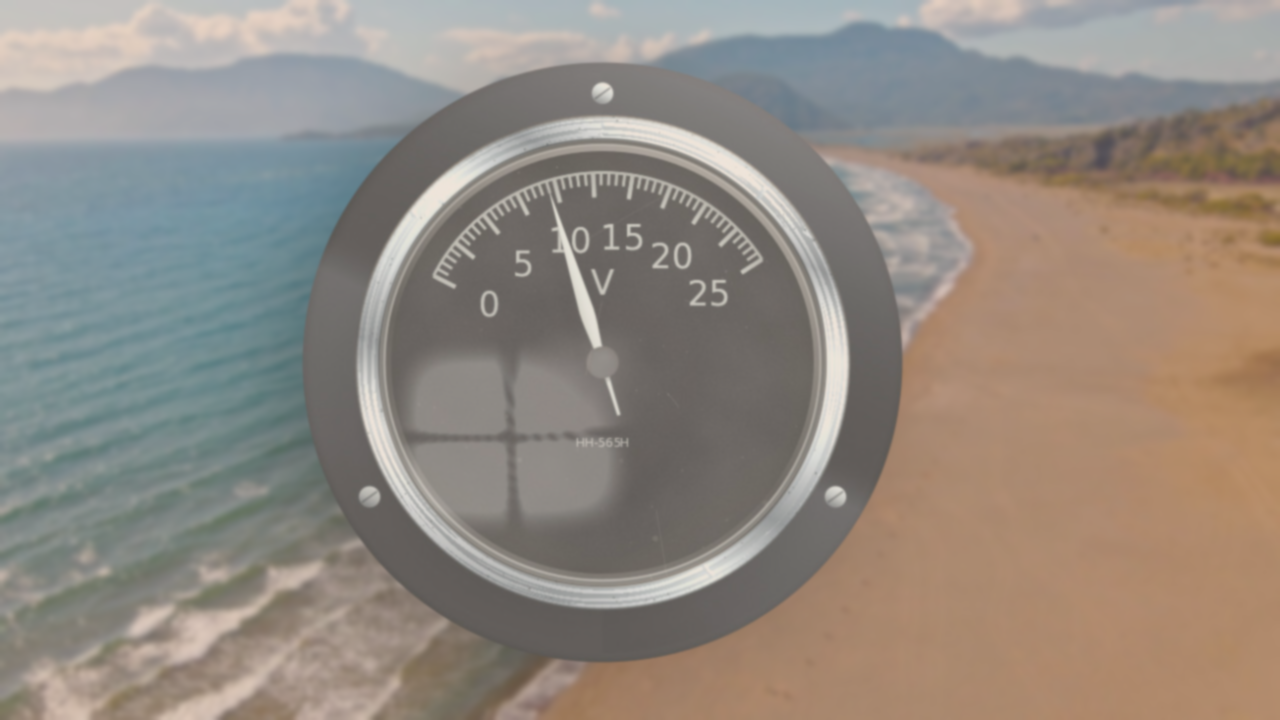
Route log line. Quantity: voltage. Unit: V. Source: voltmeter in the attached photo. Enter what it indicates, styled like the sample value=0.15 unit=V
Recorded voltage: value=9.5 unit=V
